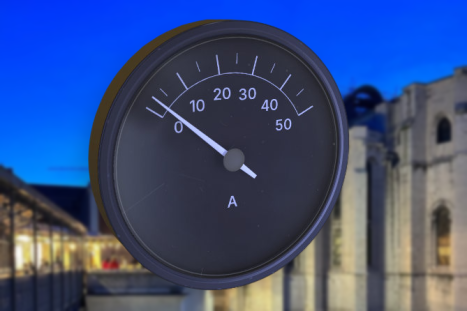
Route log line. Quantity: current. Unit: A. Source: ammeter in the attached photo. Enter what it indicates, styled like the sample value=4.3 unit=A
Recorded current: value=2.5 unit=A
